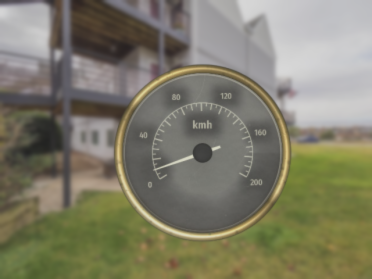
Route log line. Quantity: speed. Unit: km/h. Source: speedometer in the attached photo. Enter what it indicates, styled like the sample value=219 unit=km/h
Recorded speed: value=10 unit=km/h
